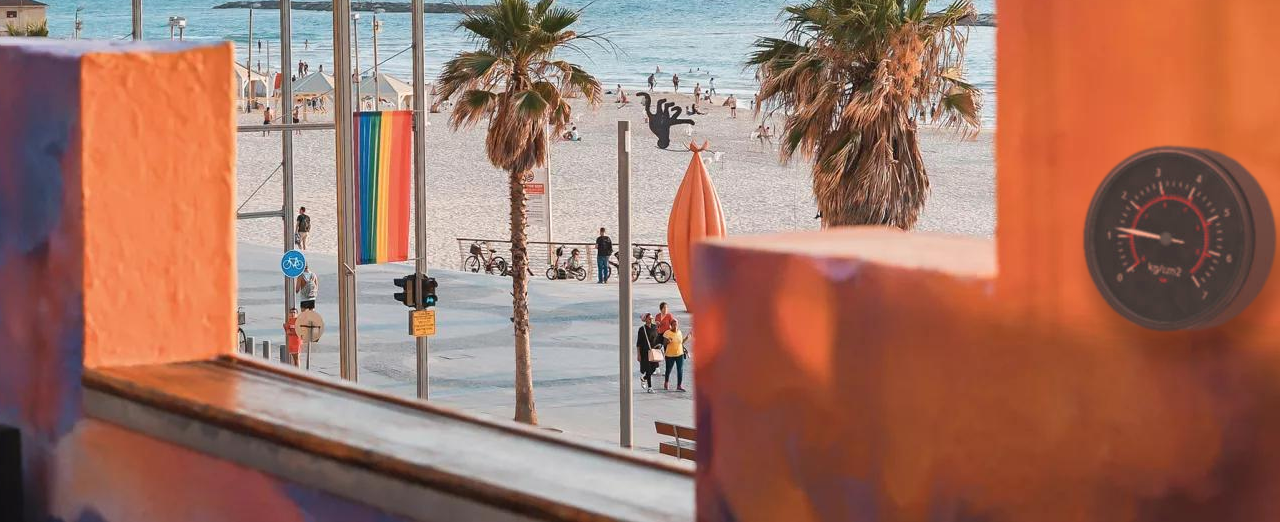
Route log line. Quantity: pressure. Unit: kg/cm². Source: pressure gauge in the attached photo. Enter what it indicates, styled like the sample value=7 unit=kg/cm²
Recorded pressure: value=1.2 unit=kg/cm²
